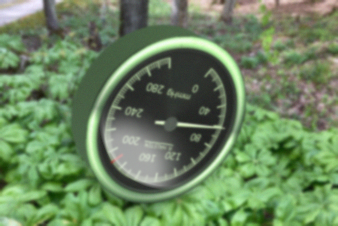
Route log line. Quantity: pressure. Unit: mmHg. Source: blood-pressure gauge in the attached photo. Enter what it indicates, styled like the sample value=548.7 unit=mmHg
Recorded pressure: value=60 unit=mmHg
